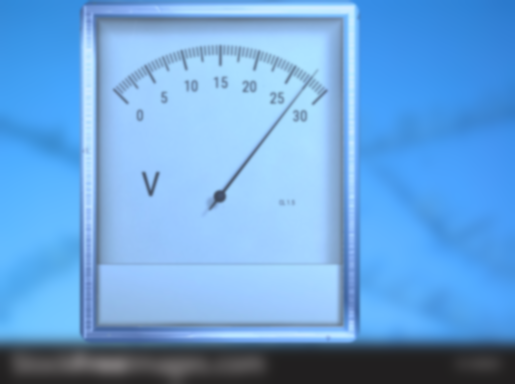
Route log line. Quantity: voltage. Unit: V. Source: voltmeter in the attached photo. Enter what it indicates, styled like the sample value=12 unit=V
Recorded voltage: value=27.5 unit=V
